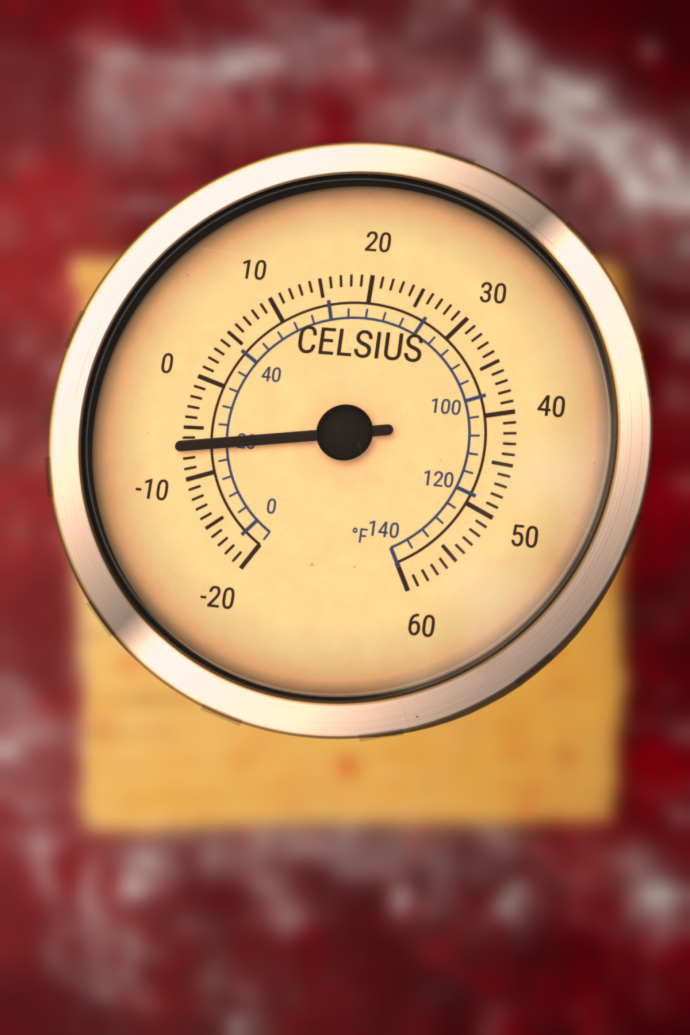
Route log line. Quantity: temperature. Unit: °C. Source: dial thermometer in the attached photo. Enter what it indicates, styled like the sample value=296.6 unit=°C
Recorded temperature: value=-7 unit=°C
